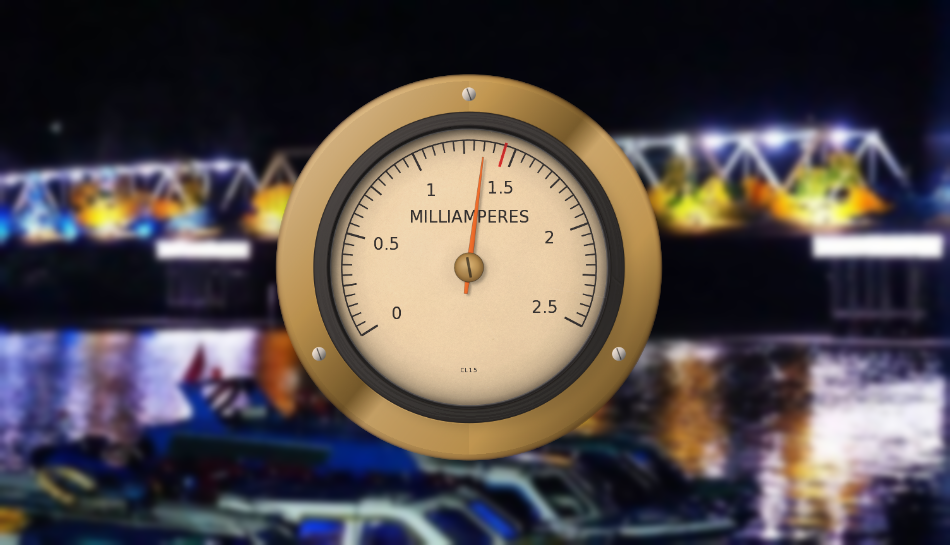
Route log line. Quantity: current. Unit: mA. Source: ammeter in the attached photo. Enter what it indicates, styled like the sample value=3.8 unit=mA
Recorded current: value=1.35 unit=mA
